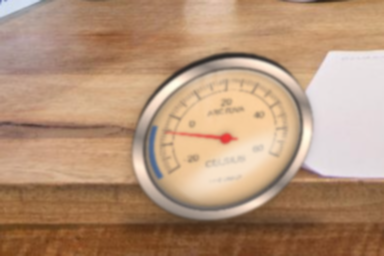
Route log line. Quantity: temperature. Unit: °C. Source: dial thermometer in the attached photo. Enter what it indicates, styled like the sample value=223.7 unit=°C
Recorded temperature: value=-5 unit=°C
